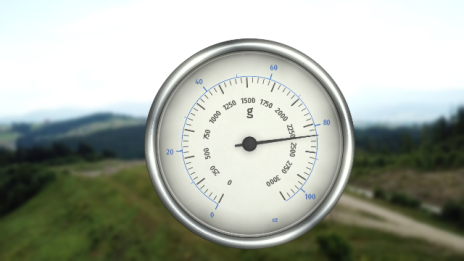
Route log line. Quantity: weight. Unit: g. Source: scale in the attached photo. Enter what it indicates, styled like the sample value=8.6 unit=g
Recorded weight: value=2350 unit=g
